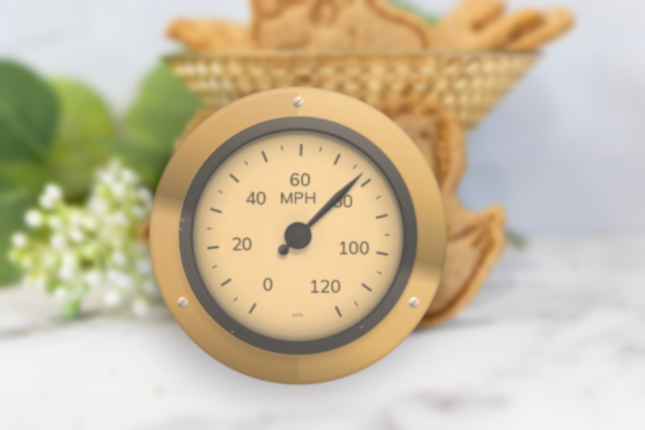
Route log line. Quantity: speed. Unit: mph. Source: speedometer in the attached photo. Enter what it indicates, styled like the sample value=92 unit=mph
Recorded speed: value=77.5 unit=mph
